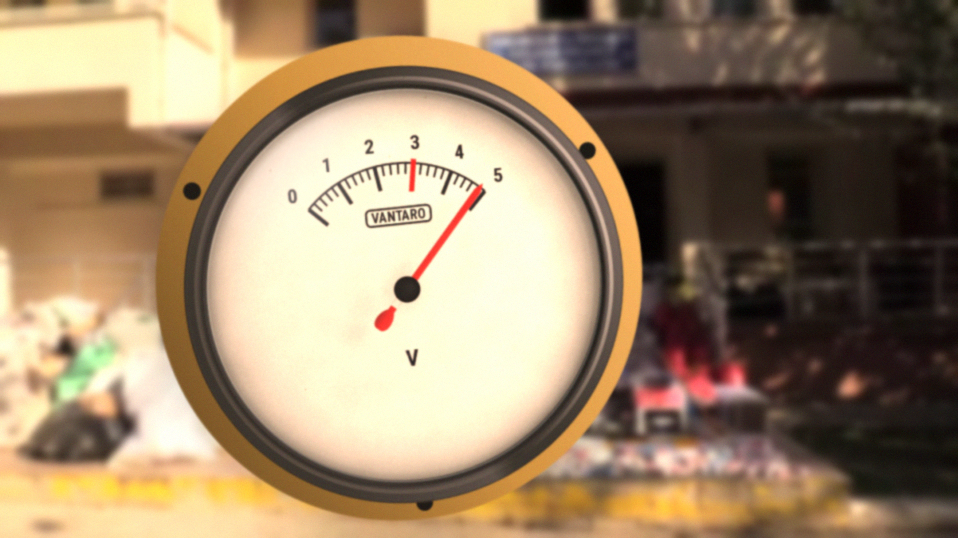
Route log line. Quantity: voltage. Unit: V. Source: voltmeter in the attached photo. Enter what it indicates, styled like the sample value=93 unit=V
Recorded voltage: value=4.8 unit=V
